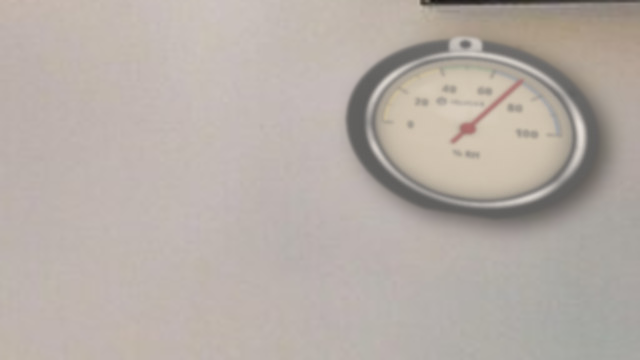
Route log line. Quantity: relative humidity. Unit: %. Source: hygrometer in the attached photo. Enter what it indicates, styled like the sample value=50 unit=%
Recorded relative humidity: value=70 unit=%
